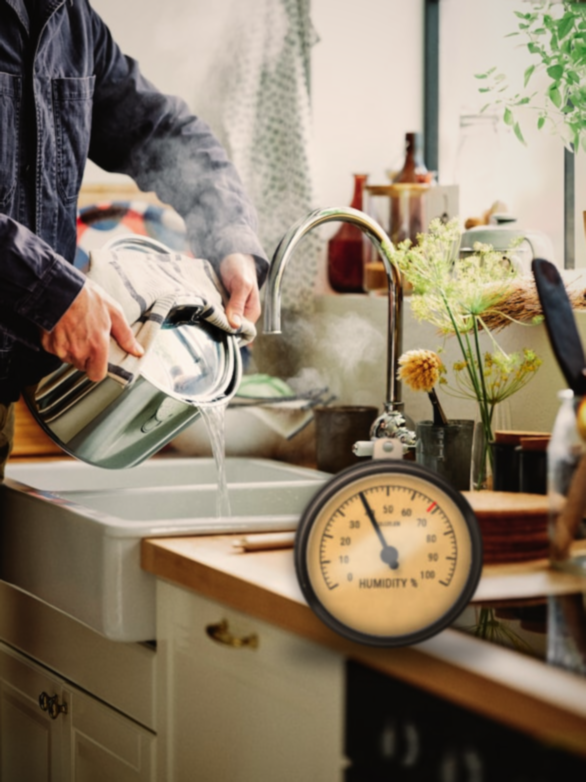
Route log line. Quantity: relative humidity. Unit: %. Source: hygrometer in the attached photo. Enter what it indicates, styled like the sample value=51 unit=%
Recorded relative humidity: value=40 unit=%
